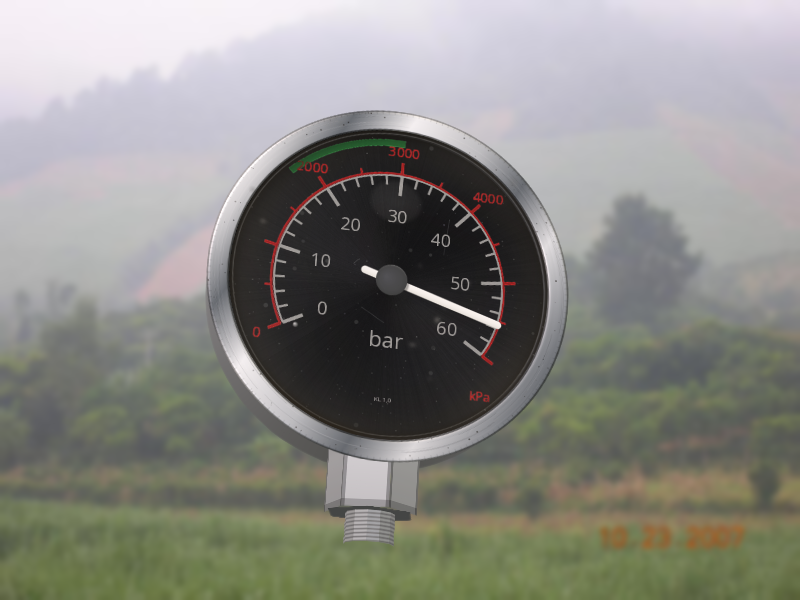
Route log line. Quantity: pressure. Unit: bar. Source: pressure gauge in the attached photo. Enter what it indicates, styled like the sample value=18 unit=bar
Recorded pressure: value=56 unit=bar
